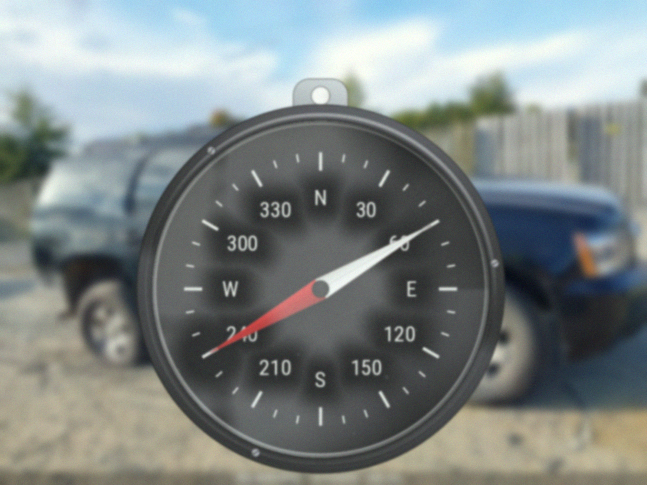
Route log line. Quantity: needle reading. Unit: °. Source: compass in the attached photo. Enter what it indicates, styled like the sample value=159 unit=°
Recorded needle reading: value=240 unit=°
